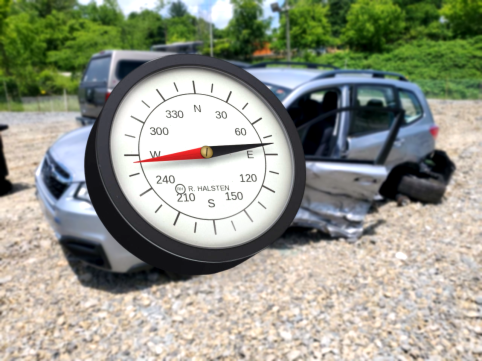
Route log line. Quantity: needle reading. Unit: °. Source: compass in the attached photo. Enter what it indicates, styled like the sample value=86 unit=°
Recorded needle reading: value=262.5 unit=°
